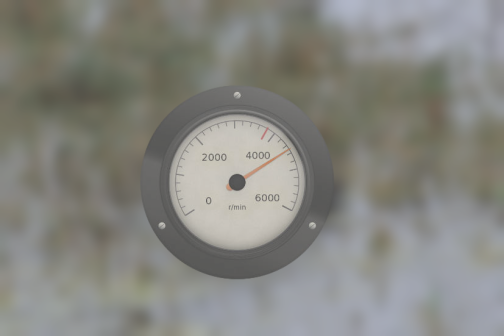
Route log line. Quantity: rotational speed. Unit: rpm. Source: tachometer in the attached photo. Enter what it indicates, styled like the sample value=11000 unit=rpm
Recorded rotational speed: value=4500 unit=rpm
